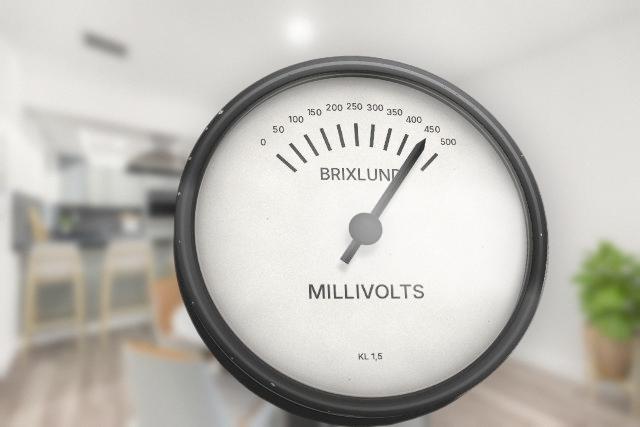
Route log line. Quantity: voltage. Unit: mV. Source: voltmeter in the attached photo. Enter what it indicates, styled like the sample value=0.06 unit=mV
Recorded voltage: value=450 unit=mV
